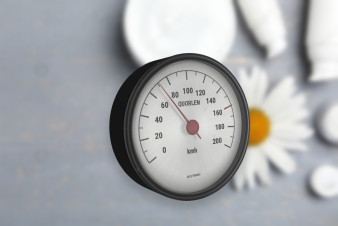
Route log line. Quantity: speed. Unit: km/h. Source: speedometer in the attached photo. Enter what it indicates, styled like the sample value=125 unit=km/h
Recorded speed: value=70 unit=km/h
